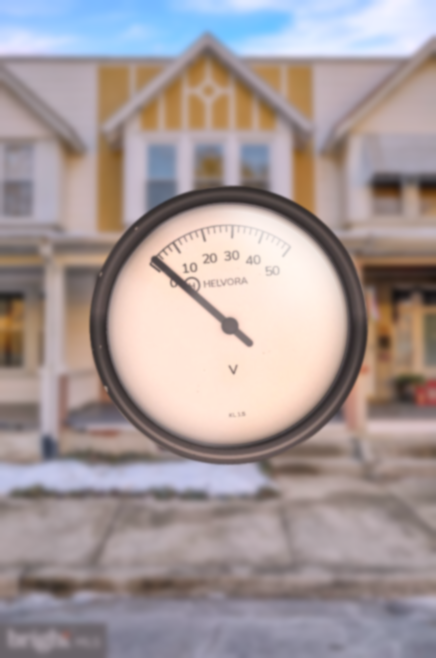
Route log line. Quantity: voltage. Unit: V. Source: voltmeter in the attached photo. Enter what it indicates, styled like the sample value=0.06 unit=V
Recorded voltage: value=2 unit=V
